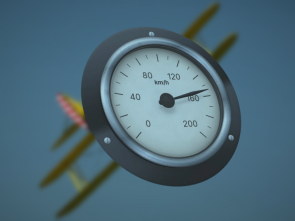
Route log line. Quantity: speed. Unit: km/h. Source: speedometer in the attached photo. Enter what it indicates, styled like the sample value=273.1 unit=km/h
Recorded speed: value=155 unit=km/h
